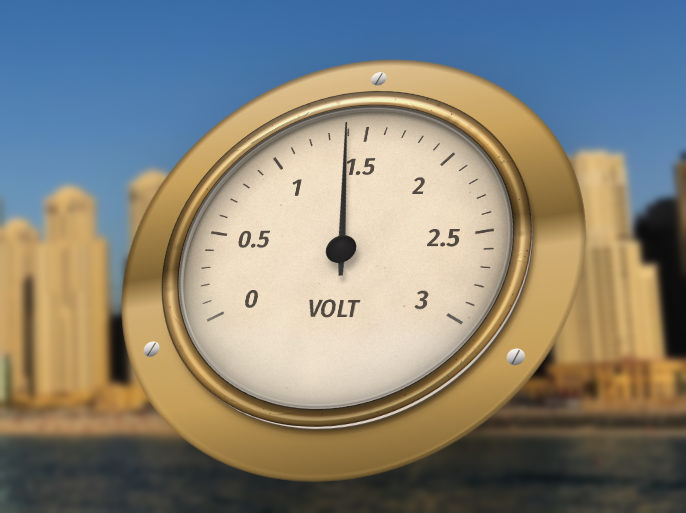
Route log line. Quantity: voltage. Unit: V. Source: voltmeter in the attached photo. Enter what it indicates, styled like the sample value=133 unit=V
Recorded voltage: value=1.4 unit=V
